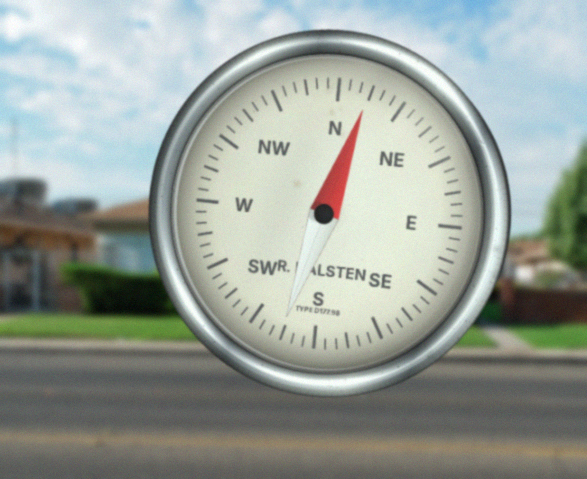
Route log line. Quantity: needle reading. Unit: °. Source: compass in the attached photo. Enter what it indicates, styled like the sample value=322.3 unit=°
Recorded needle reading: value=15 unit=°
